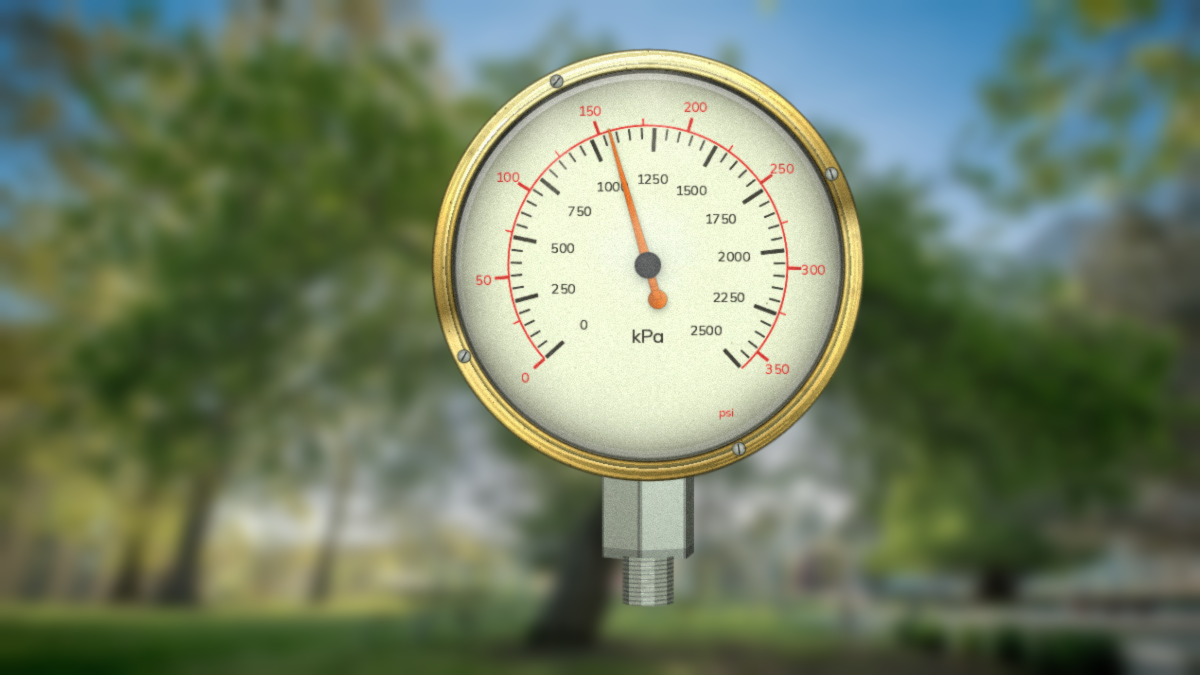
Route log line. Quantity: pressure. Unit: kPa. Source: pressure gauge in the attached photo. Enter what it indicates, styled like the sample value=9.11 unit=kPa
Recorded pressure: value=1075 unit=kPa
